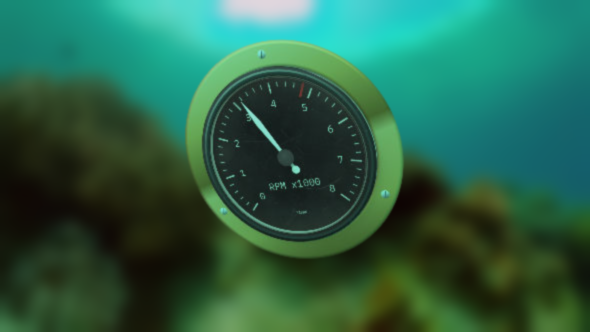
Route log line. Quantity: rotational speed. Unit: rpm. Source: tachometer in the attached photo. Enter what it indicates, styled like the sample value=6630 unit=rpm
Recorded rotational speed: value=3200 unit=rpm
